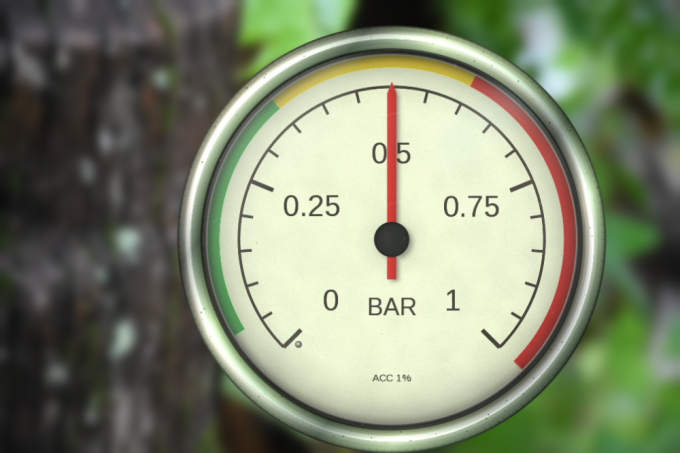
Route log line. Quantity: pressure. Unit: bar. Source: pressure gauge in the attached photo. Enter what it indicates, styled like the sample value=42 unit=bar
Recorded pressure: value=0.5 unit=bar
